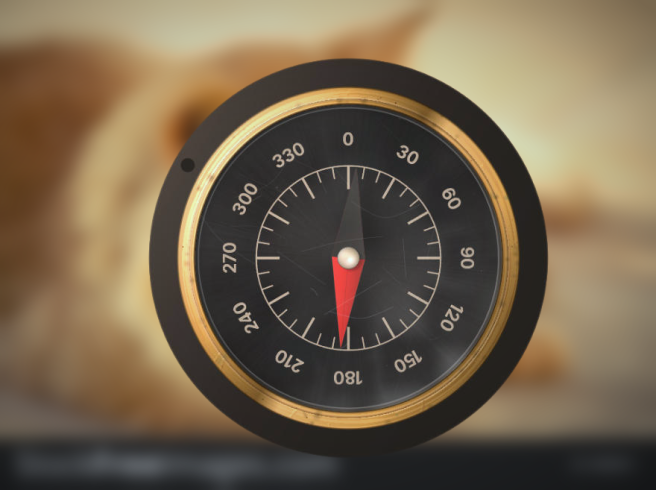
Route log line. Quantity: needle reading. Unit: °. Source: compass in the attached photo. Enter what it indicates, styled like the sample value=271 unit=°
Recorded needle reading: value=185 unit=°
